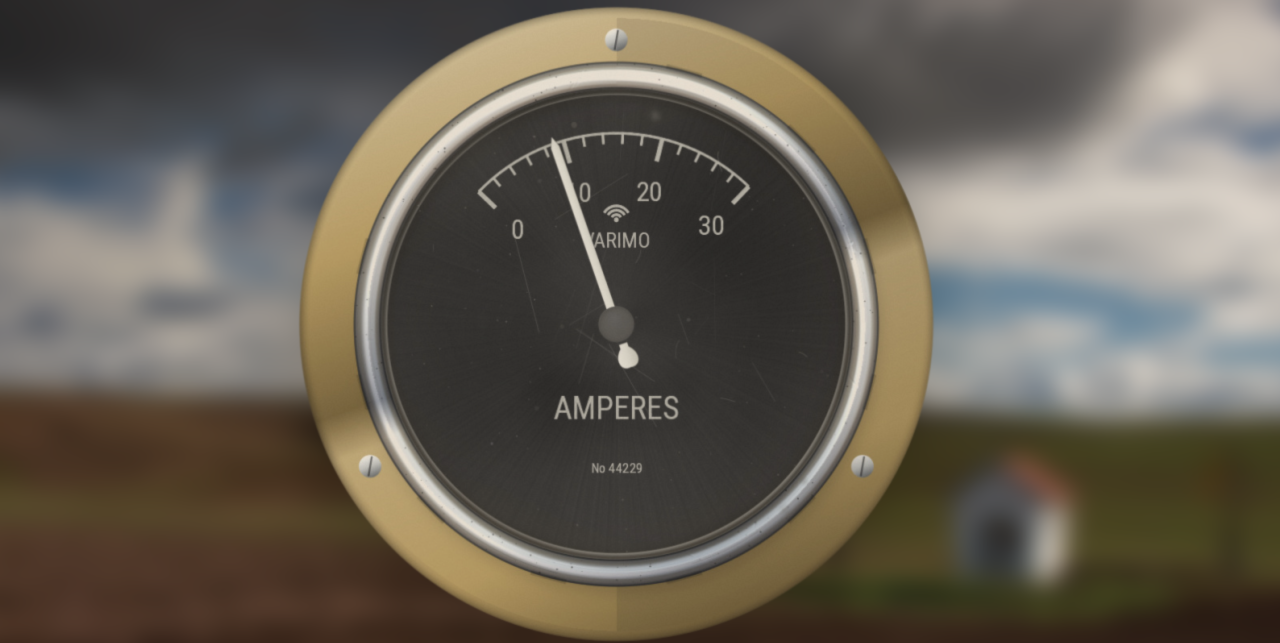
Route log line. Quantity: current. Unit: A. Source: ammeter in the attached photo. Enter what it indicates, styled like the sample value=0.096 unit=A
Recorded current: value=9 unit=A
